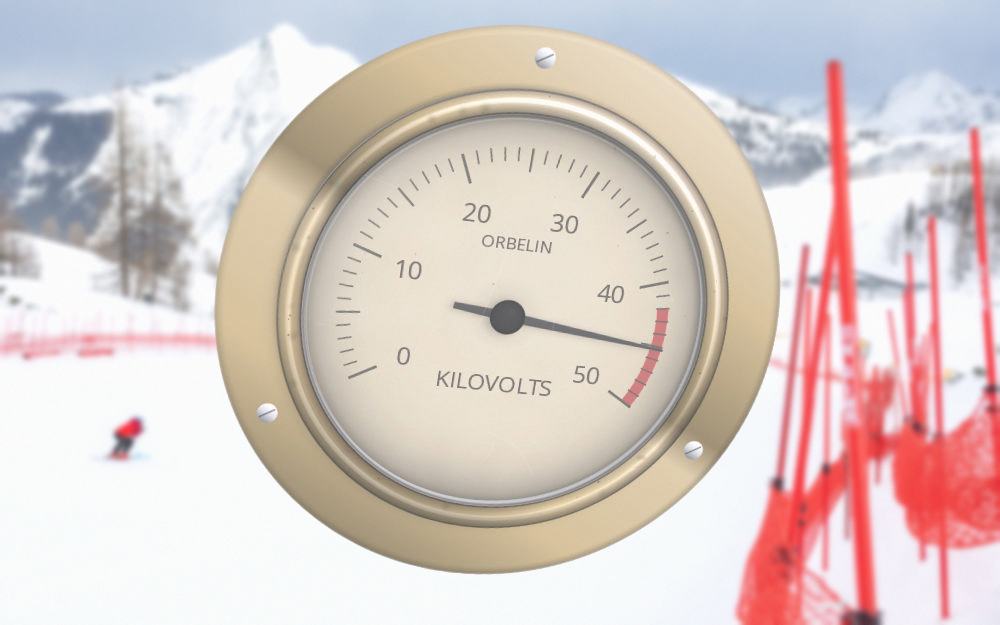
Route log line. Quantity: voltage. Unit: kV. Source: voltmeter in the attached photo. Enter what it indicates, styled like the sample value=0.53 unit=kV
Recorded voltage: value=45 unit=kV
